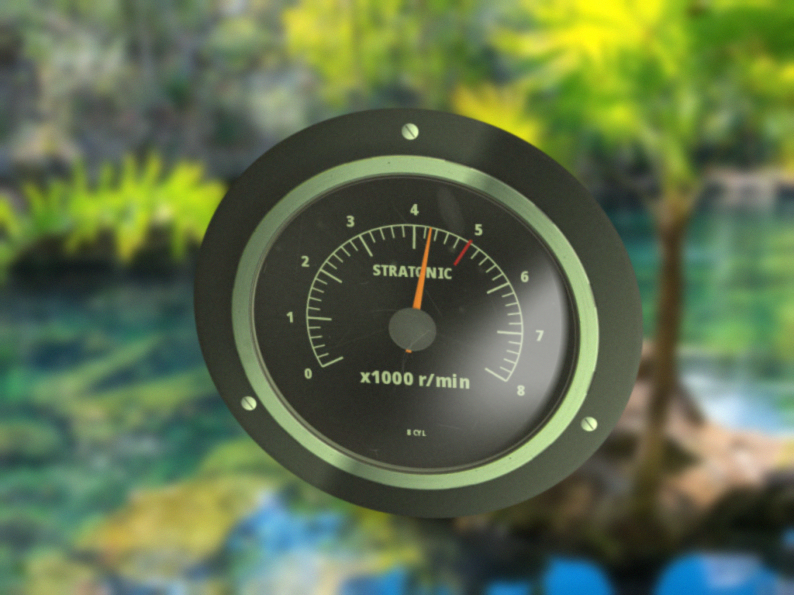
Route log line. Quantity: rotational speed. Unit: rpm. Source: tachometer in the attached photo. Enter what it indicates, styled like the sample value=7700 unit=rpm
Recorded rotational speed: value=4300 unit=rpm
